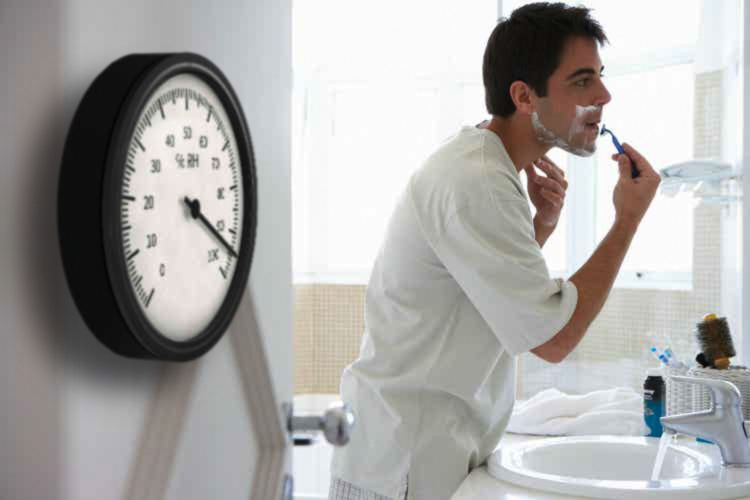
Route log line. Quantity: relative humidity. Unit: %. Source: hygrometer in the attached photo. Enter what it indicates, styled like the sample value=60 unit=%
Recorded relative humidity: value=95 unit=%
